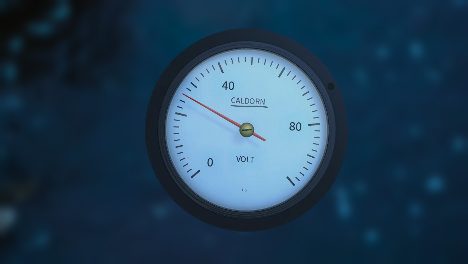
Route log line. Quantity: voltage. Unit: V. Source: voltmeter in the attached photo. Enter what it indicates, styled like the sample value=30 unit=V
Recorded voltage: value=26 unit=V
